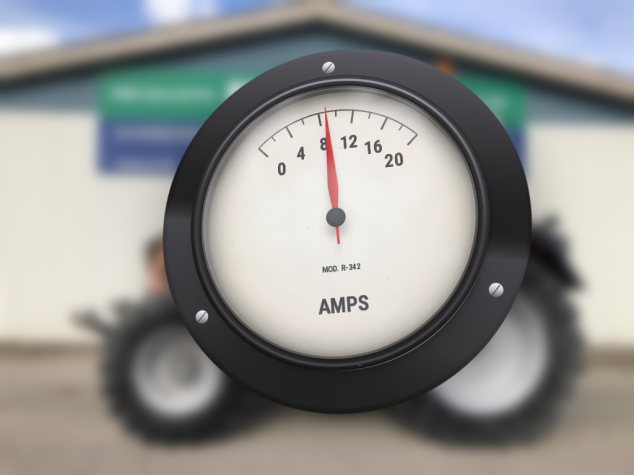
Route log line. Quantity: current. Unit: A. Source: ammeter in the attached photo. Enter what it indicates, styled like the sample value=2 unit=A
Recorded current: value=9 unit=A
